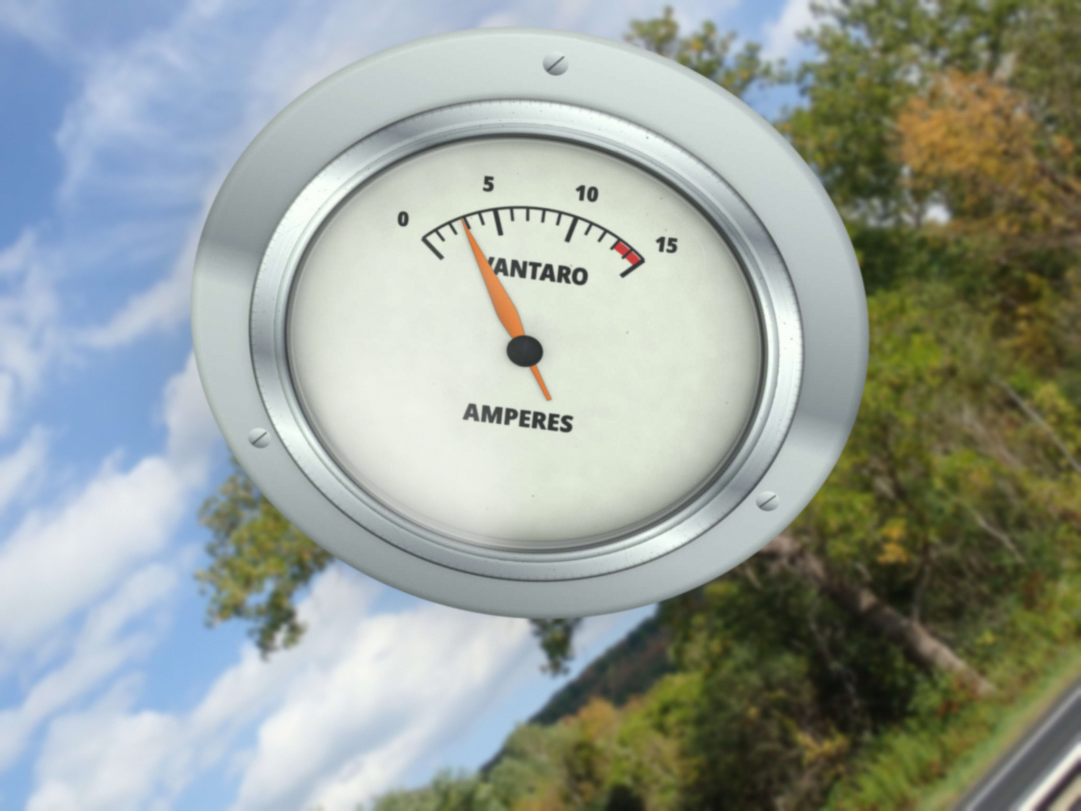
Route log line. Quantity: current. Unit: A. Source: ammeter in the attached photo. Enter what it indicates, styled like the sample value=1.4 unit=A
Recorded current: value=3 unit=A
